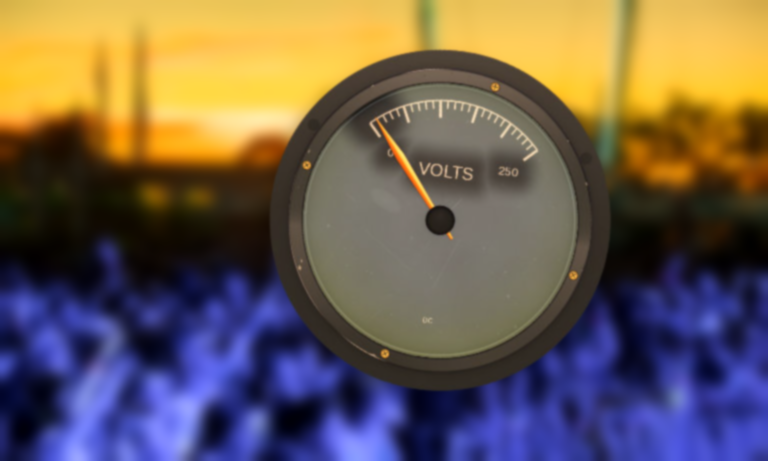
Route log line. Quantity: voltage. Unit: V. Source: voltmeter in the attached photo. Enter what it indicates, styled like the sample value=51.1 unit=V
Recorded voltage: value=10 unit=V
